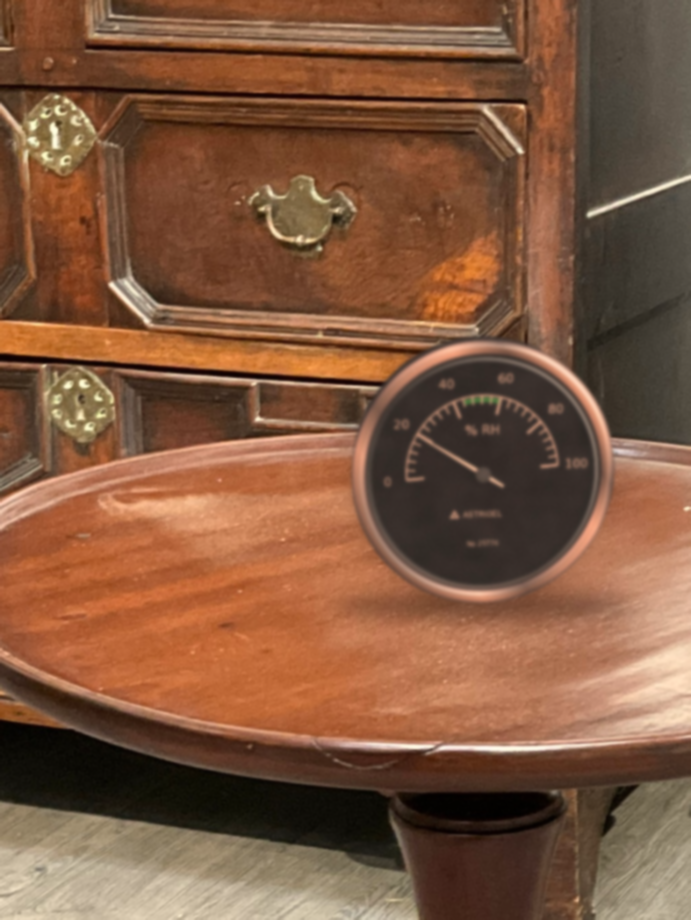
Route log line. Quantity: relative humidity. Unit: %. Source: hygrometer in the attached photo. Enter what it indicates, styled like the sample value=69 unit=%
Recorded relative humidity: value=20 unit=%
